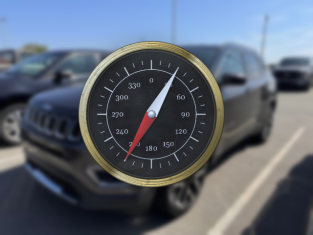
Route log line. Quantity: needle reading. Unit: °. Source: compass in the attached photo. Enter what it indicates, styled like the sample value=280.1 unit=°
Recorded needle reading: value=210 unit=°
